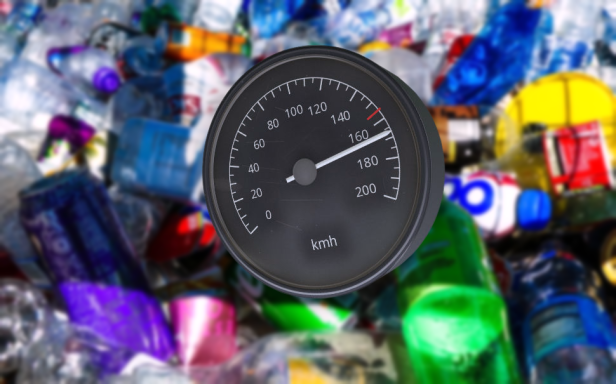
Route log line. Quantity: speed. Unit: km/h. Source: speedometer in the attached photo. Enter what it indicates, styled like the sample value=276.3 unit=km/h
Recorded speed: value=167.5 unit=km/h
